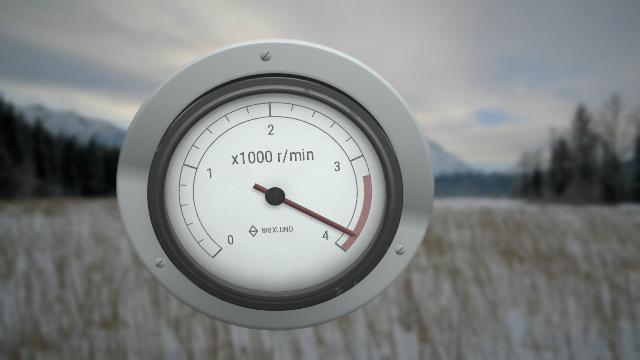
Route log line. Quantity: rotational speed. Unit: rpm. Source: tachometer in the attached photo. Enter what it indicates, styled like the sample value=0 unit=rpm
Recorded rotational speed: value=3800 unit=rpm
